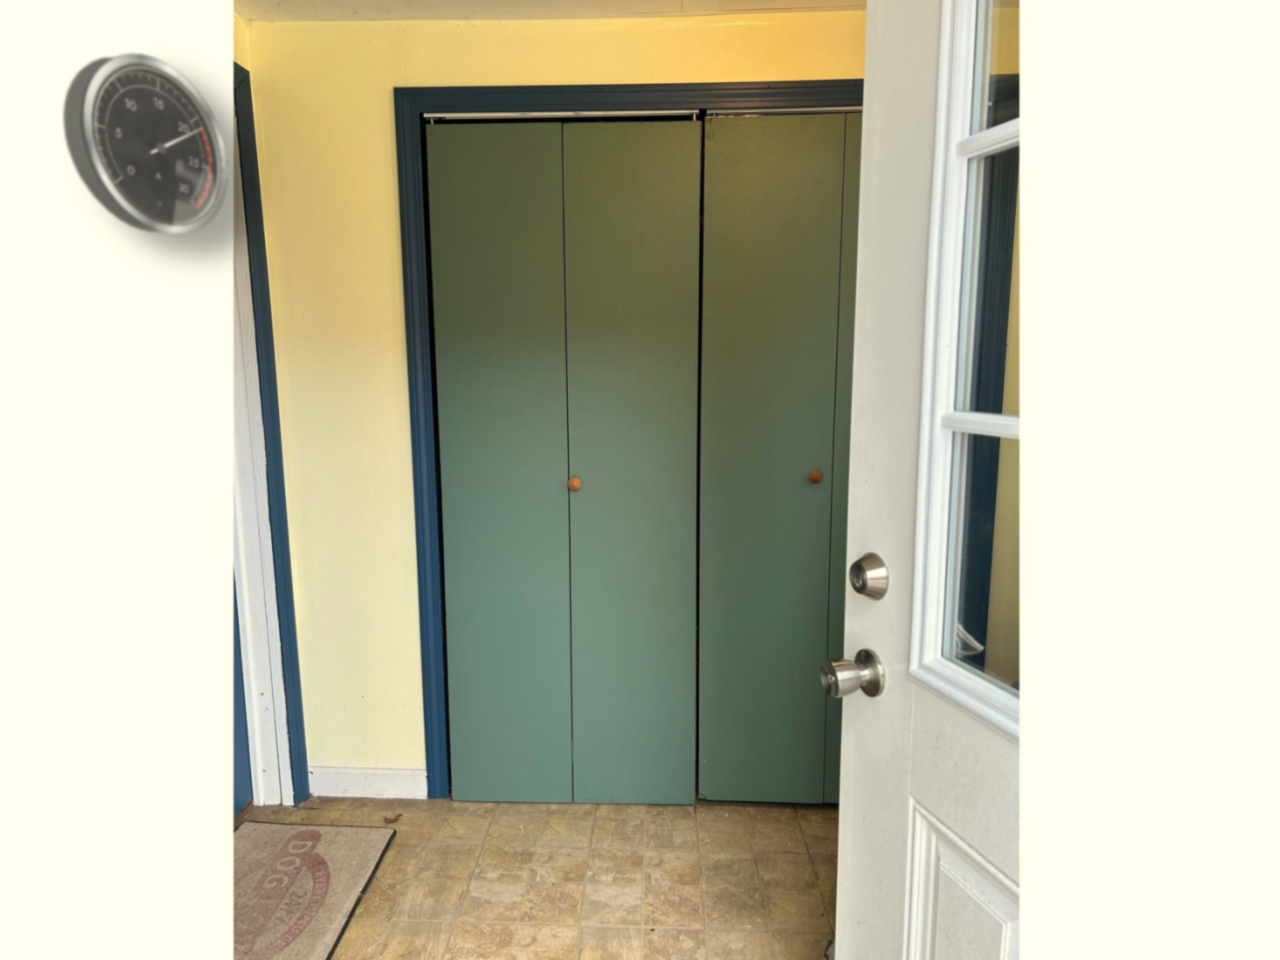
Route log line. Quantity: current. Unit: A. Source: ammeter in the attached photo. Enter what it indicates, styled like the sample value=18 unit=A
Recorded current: value=21 unit=A
